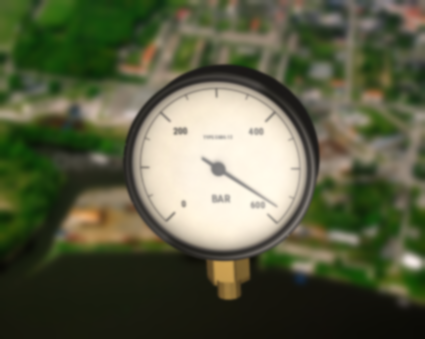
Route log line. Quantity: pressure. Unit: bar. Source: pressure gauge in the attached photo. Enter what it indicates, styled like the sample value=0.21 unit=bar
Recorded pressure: value=575 unit=bar
